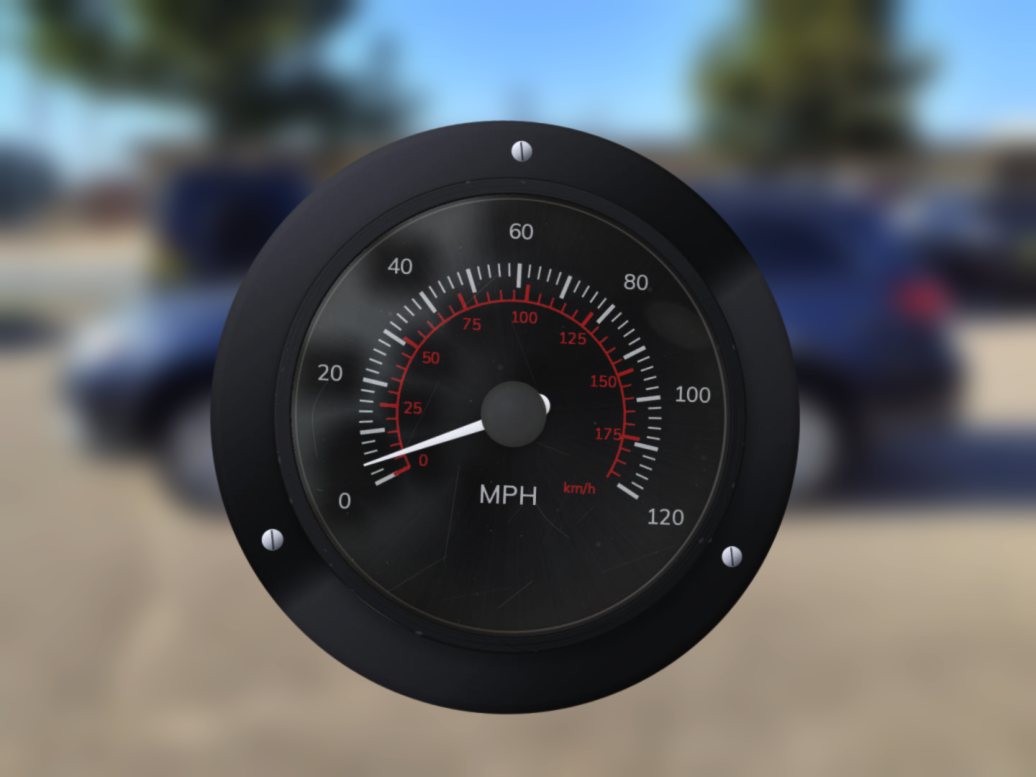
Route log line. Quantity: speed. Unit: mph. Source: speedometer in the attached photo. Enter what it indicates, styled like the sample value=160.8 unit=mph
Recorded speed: value=4 unit=mph
